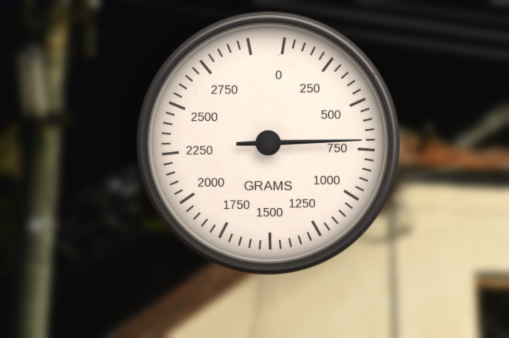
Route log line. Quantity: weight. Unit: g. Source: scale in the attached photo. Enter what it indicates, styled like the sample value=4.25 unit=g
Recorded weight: value=700 unit=g
